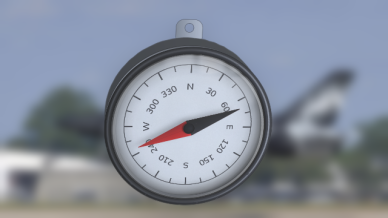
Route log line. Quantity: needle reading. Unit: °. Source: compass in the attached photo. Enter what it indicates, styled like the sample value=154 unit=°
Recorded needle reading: value=247.5 unit=°
